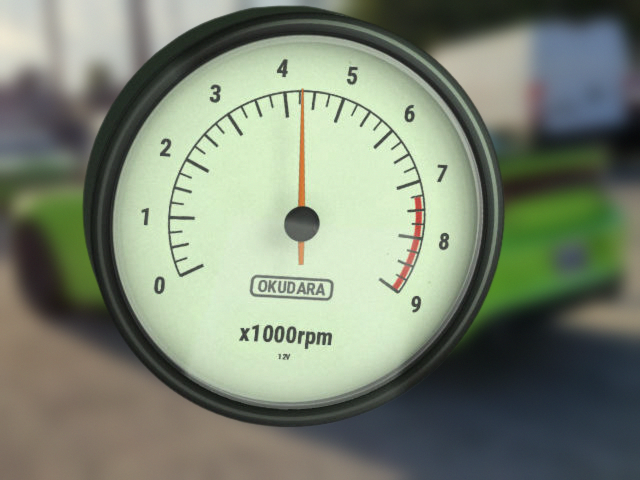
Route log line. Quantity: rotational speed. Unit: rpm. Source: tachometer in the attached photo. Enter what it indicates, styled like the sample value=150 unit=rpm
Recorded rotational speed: value=4250 unit=rpm
